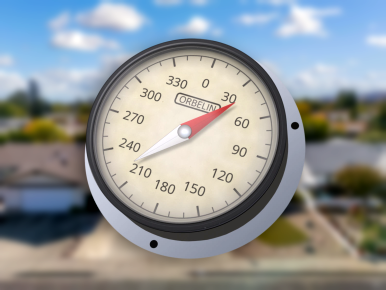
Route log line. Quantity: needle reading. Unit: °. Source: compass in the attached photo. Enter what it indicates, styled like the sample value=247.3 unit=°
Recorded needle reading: value=40 unit=°
